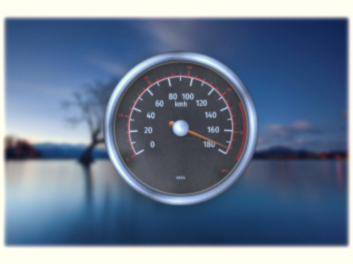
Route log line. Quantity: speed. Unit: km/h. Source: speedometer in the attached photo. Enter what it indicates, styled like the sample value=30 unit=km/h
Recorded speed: value=175 unit=km/h
